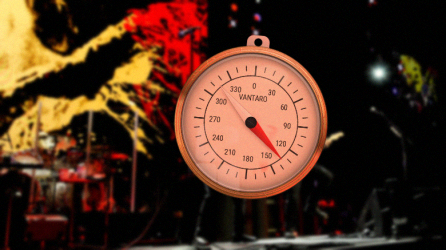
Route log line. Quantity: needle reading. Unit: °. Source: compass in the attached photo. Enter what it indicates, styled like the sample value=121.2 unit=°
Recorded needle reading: value=135 unit=°
